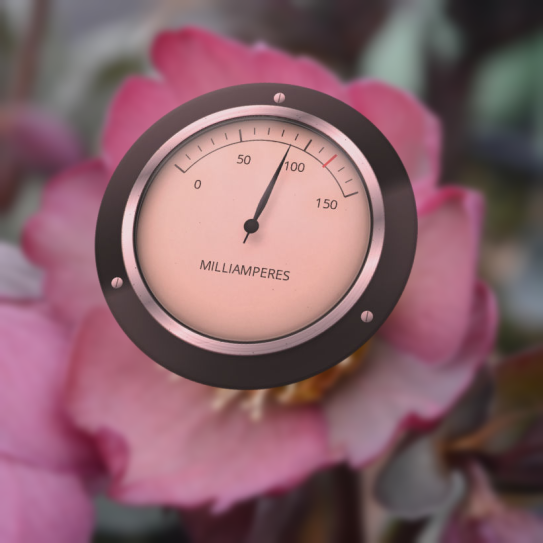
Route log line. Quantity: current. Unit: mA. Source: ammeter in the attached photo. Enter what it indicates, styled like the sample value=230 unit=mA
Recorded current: value=90 unit=mA
